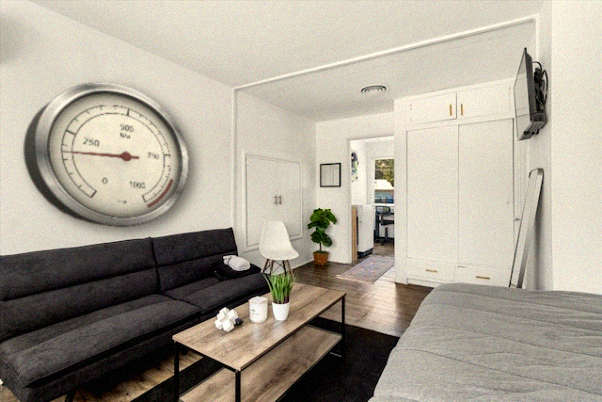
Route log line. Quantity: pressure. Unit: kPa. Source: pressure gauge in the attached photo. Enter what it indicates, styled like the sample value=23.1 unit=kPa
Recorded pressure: value=175 unit=kPa
